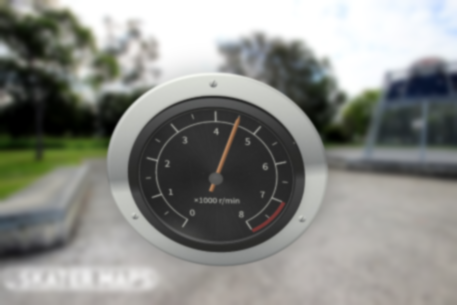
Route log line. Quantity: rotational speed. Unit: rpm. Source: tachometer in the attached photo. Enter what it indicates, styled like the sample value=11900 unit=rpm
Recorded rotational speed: value=4500 unit=rpm
